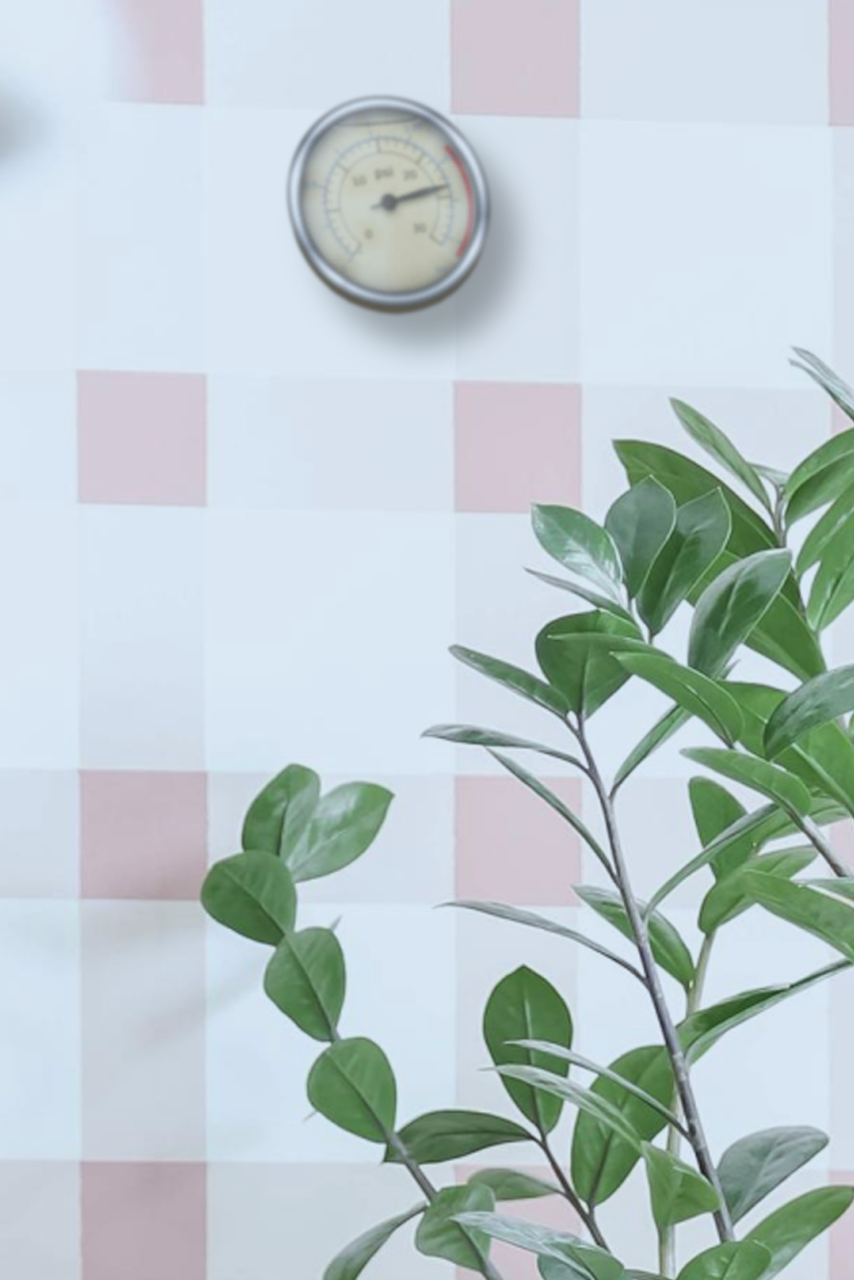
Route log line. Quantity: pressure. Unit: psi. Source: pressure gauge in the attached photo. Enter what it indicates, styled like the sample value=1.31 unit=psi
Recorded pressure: value=24 unit=psi
